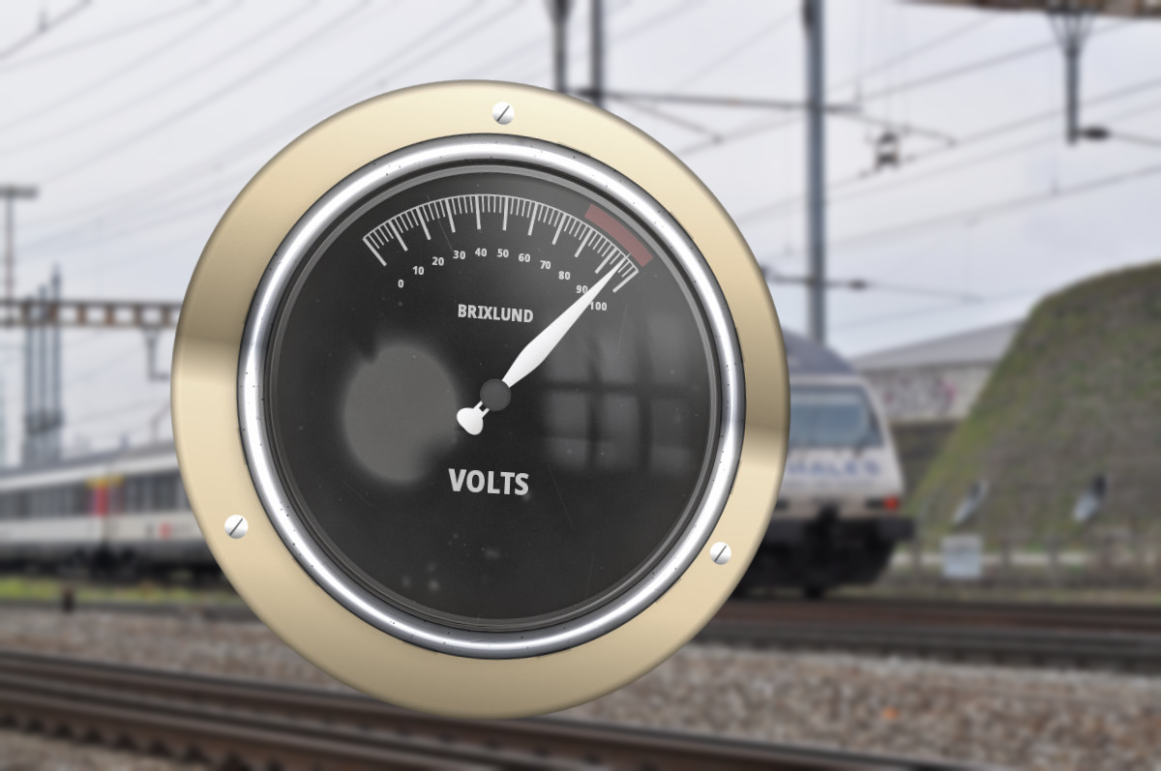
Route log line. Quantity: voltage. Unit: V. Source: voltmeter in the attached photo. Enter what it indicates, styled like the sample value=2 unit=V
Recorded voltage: value=94 unit=V
